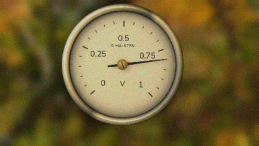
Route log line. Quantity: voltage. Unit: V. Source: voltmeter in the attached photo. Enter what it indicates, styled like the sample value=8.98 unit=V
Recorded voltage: value=0.8 unit=V
